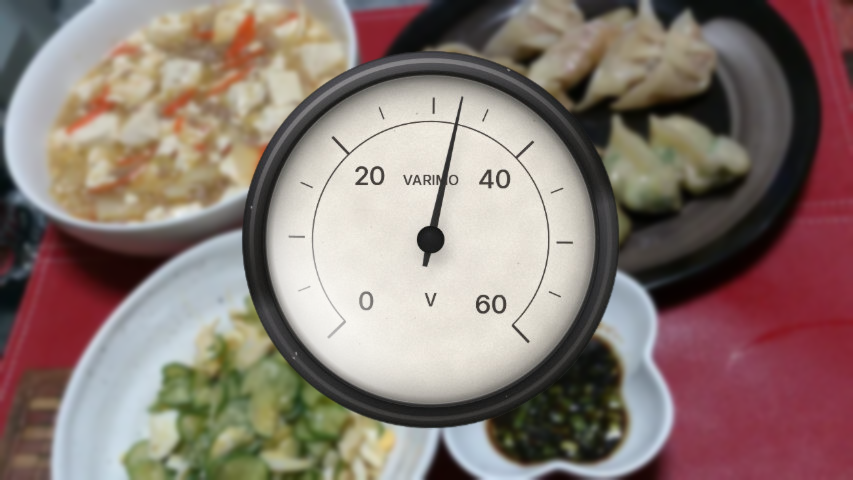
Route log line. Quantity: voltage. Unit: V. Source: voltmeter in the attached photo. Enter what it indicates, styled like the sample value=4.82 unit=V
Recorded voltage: value=32.5 unit=V
